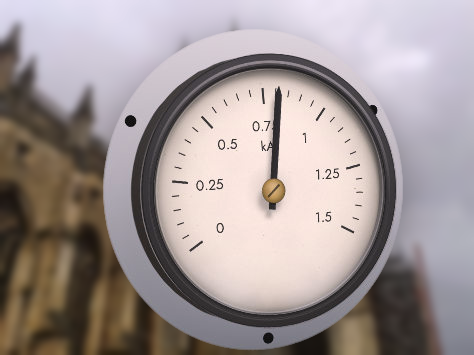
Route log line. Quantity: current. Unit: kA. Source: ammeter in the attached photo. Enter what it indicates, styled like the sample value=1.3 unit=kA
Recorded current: value=0.8 unit=kA
